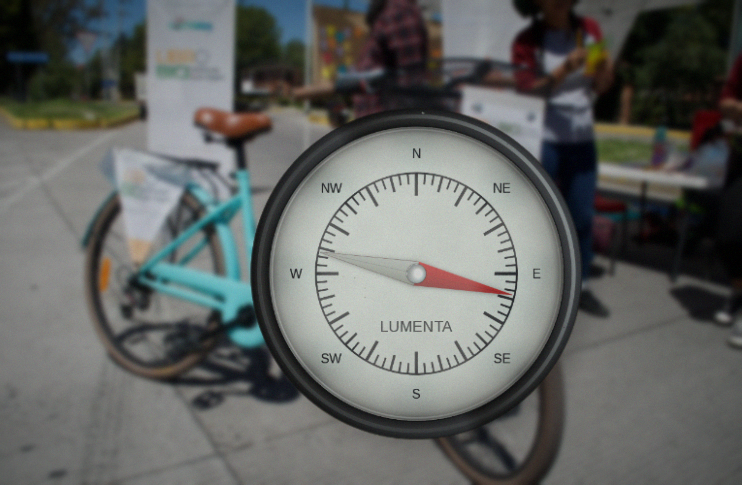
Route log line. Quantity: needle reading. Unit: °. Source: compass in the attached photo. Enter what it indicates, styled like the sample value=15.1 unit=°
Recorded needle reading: value=102.5 unit=°
